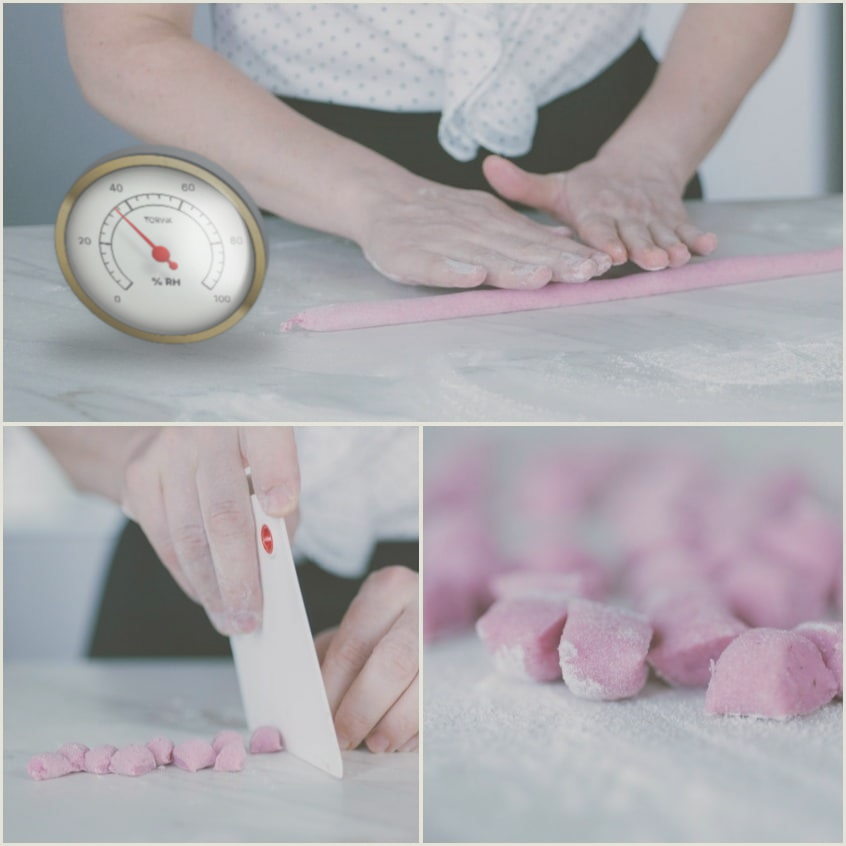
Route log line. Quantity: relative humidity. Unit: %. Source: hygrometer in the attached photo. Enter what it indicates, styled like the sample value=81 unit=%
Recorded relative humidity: value=36 unit=%
